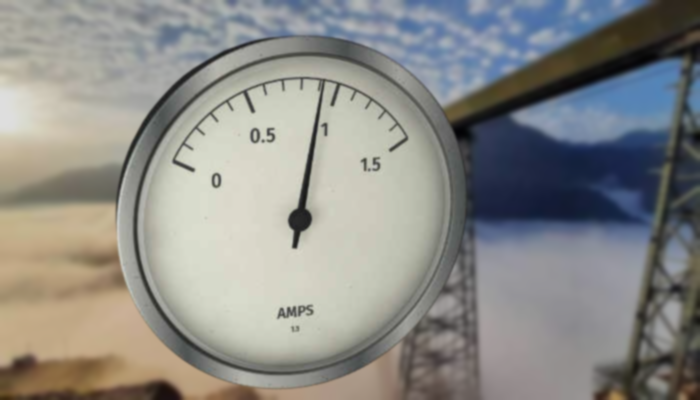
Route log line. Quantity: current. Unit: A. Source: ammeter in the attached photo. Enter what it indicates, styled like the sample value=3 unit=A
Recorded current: value=0.9 unit=A
